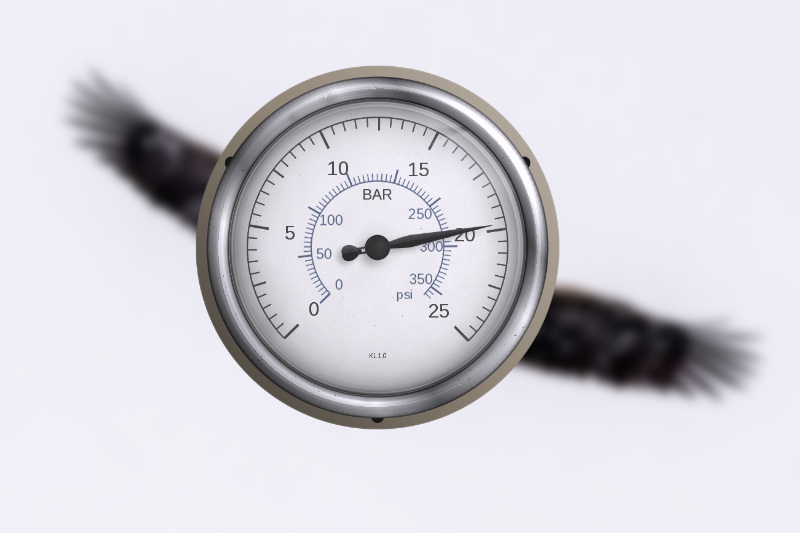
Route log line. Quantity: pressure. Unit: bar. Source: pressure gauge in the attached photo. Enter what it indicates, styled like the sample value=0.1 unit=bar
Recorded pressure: value=19.75 unit=bar
